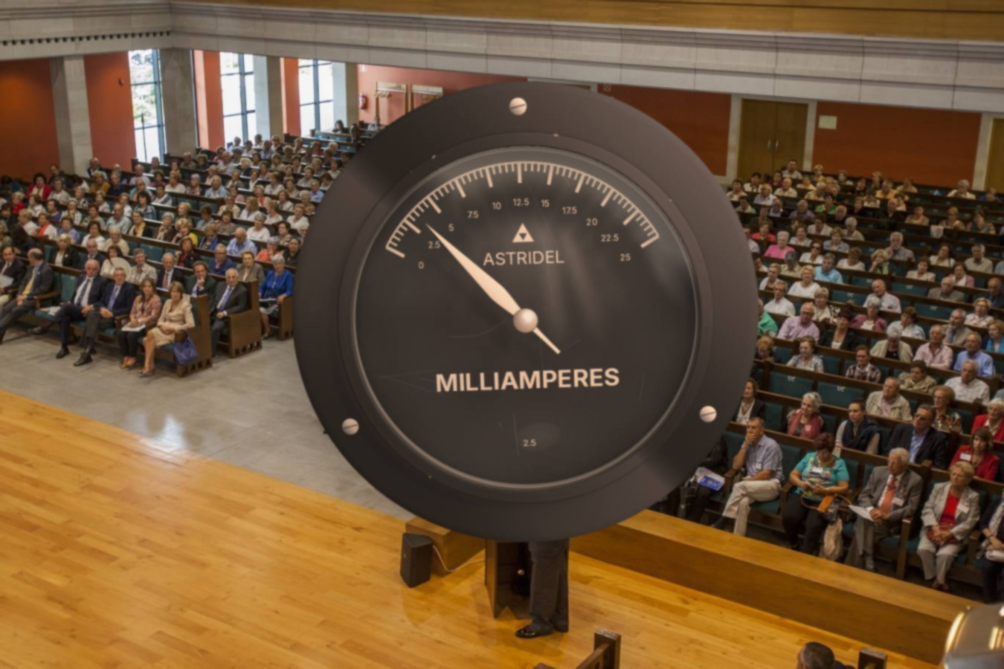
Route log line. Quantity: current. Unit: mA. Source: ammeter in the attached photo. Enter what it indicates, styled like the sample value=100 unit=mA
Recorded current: value=3.5 unit=mA
